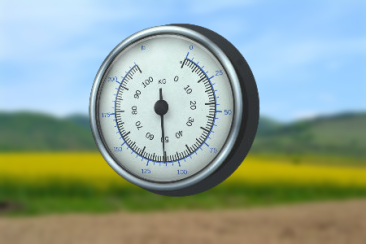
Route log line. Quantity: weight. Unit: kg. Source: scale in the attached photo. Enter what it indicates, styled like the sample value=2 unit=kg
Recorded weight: value=50 unit=kg
